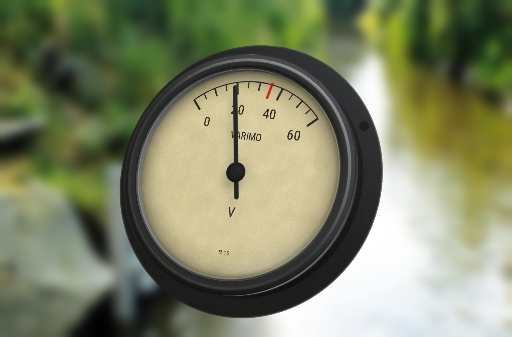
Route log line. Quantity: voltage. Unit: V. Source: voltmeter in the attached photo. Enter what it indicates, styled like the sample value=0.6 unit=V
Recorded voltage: value=20 unit=V
